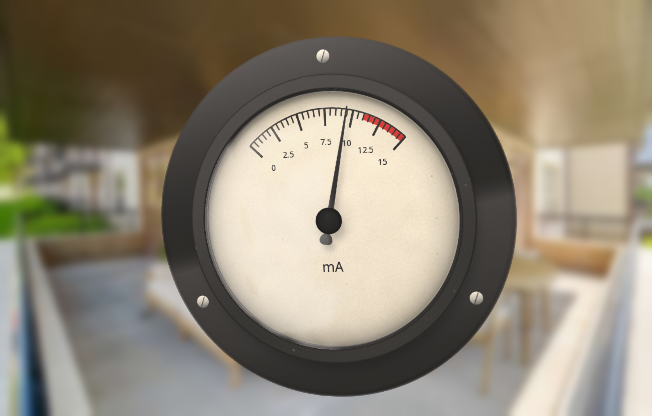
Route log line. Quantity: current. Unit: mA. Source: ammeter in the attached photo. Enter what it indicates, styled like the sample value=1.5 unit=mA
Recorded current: value=9.5 unit=mA
